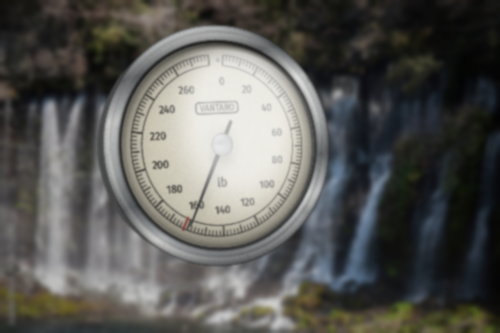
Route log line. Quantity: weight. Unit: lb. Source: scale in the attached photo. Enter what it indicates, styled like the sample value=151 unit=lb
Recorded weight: value=160 unit=lb
